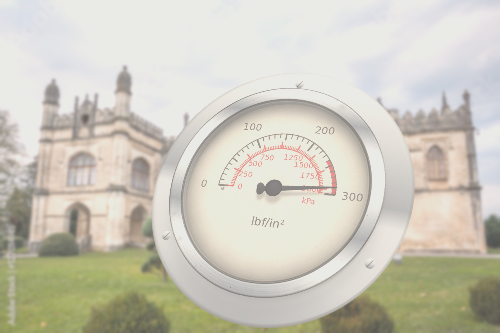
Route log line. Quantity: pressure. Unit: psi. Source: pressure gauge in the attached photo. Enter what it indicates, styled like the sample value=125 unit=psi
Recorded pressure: value=290 unit=psi
